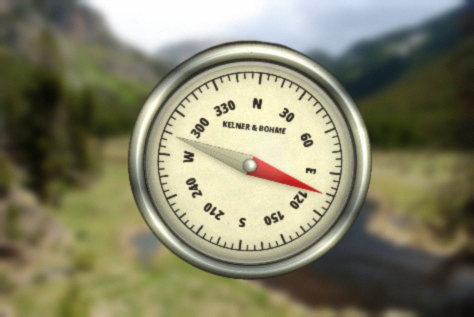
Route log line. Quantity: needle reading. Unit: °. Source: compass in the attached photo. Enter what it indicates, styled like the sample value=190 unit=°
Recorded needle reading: value=105 unit=°
